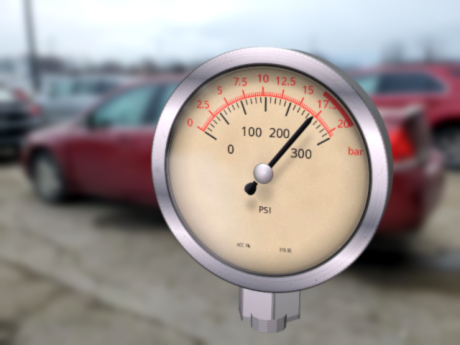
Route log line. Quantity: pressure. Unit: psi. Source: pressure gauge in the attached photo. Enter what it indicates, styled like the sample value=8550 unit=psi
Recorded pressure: value=250 unit=psi
